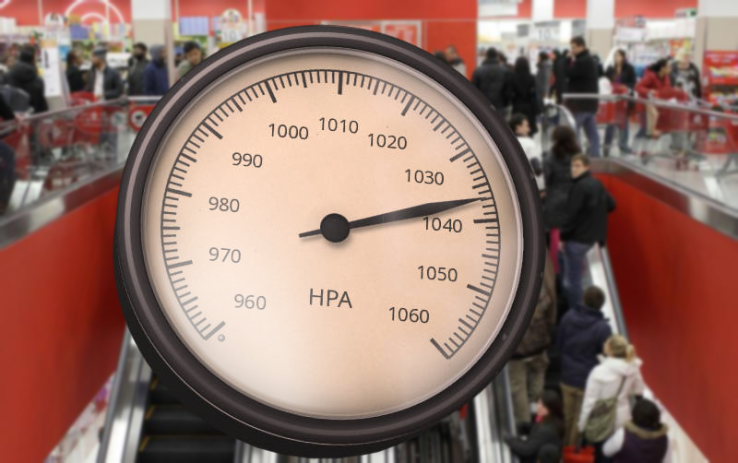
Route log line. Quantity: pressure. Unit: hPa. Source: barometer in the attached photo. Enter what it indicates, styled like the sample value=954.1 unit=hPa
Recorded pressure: value=1037 unit=hPa
